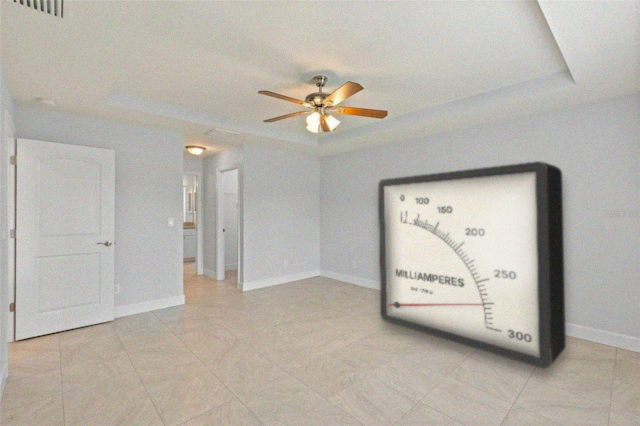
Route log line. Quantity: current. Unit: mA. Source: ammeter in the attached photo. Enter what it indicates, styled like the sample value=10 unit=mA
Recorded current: value=275 unit=mA
